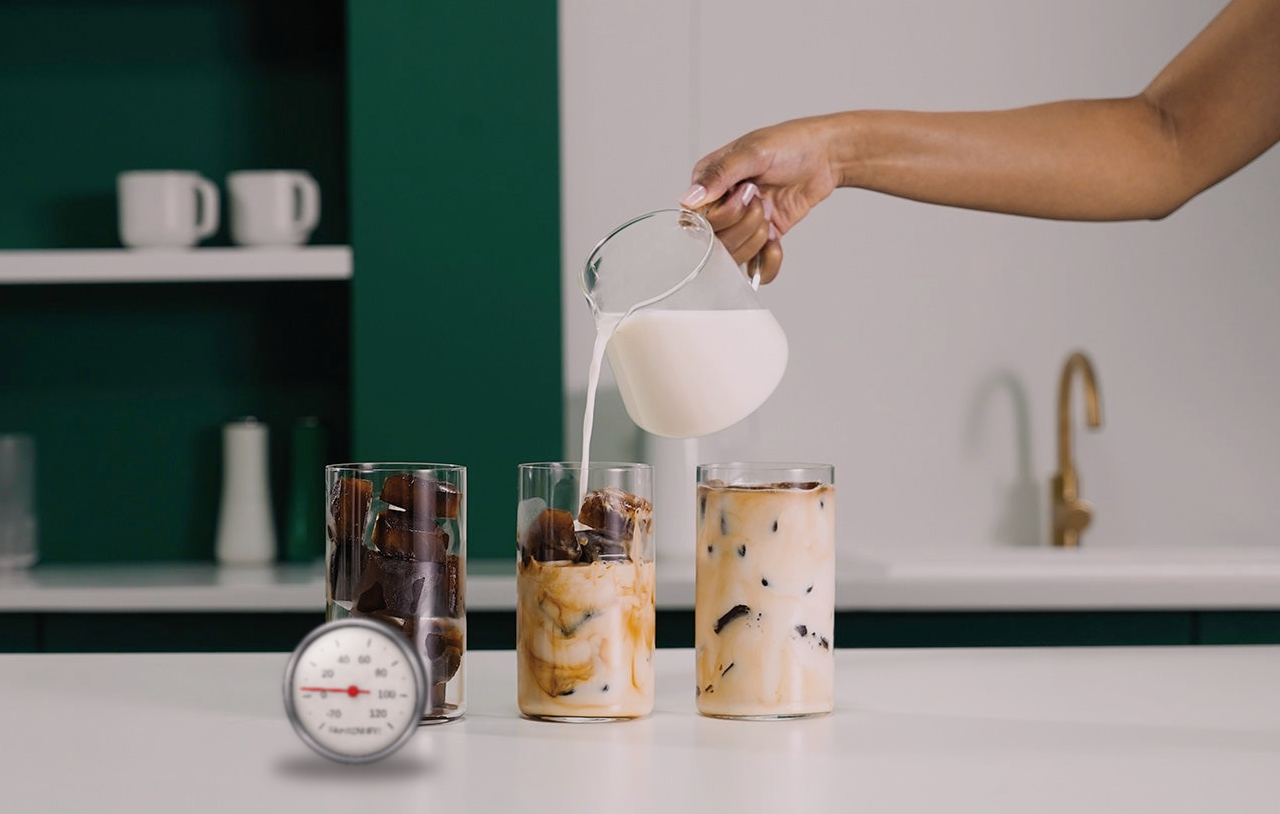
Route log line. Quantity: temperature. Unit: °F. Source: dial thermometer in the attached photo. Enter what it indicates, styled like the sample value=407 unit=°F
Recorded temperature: value=5 unit=°F
